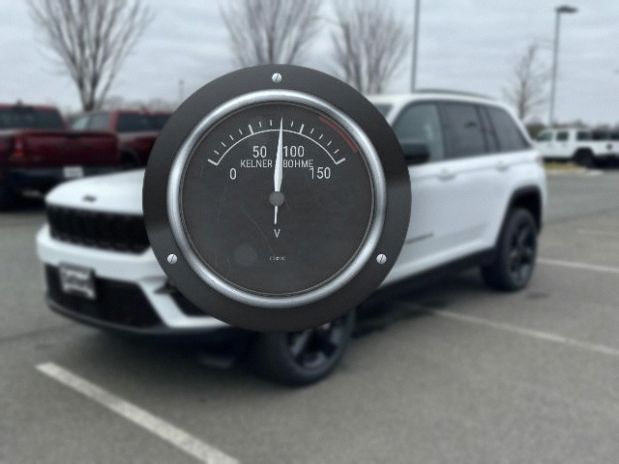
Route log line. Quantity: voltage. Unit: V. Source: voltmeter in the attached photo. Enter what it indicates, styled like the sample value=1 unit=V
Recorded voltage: value=80 unit=V
